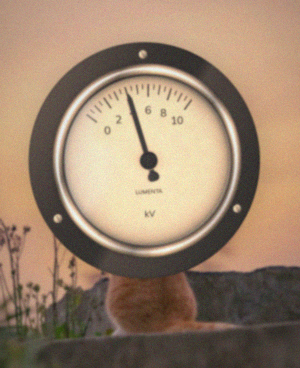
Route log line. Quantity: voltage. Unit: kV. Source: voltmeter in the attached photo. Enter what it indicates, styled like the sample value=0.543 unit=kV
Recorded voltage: value=4 unit=kV
